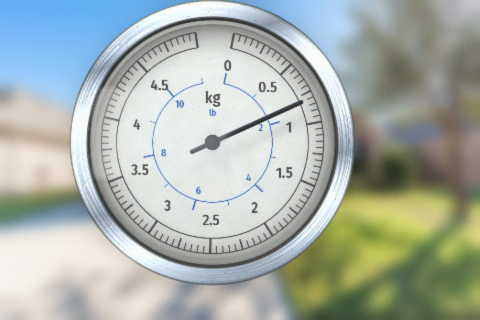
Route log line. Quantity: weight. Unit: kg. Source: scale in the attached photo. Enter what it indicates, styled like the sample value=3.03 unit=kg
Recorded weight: value=0.8 unit=kg
